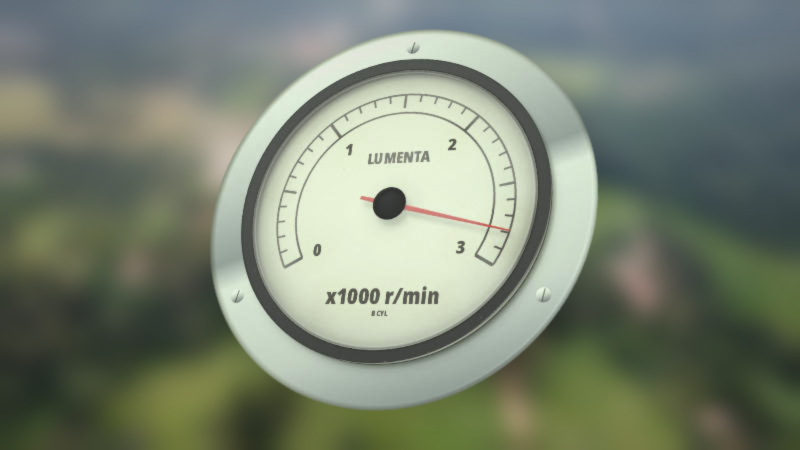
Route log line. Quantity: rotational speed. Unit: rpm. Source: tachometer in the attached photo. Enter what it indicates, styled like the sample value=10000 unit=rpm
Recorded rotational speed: value=2800 unit=rpm
